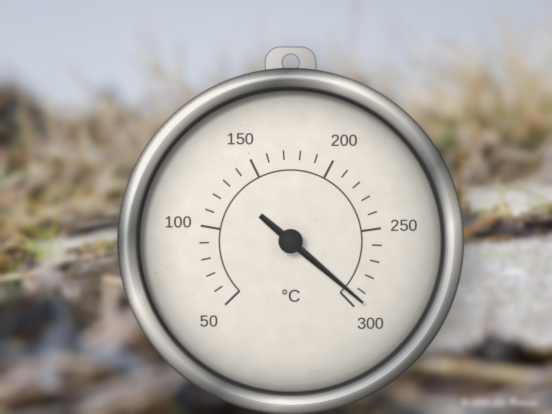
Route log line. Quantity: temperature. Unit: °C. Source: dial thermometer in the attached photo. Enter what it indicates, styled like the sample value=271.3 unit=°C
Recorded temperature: value=295 unit=°C
